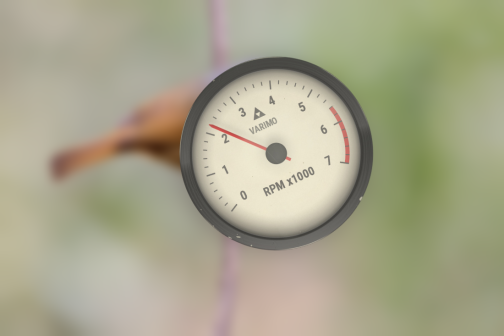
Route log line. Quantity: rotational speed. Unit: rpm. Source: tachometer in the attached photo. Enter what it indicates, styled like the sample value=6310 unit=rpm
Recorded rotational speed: value=2200 unit=rpm
